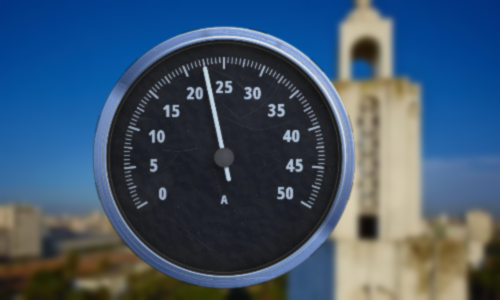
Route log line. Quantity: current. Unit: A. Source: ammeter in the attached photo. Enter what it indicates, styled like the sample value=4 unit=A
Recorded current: value=22.5 unit=A
